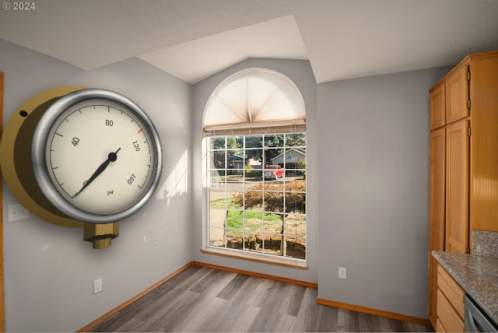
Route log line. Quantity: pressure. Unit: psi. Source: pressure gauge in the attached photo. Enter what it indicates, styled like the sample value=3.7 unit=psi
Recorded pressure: value=0 unit=psi
